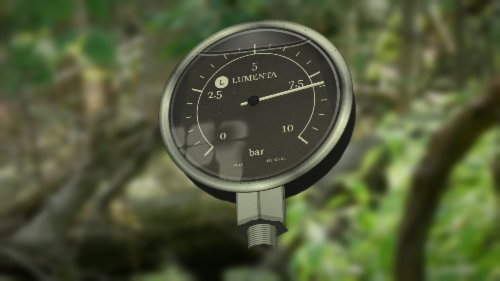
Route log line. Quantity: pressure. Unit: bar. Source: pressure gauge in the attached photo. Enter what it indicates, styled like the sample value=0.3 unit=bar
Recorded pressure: value=8 unit=bar
